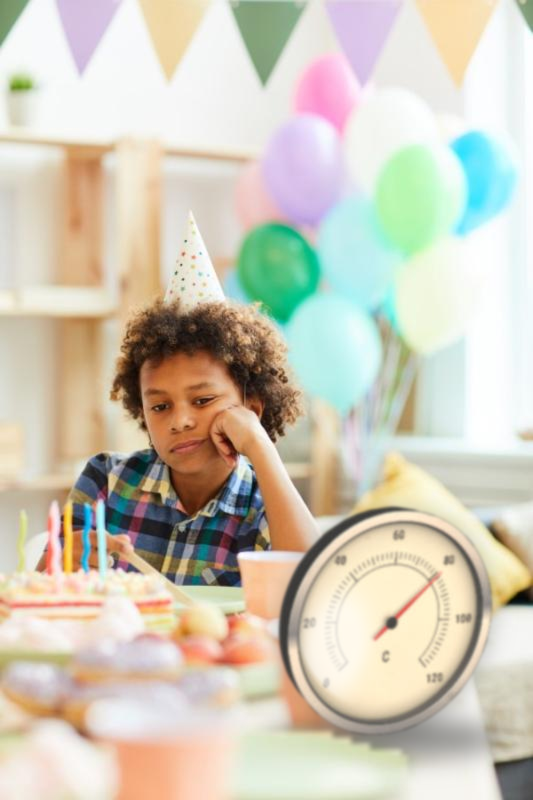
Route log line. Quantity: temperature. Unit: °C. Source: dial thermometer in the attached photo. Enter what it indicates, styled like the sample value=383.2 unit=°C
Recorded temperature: value=80 unit=°C
